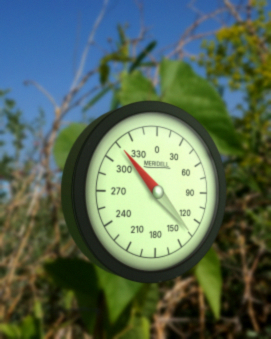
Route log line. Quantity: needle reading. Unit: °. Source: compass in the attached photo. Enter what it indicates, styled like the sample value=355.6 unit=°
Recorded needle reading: value=315 unit=°
